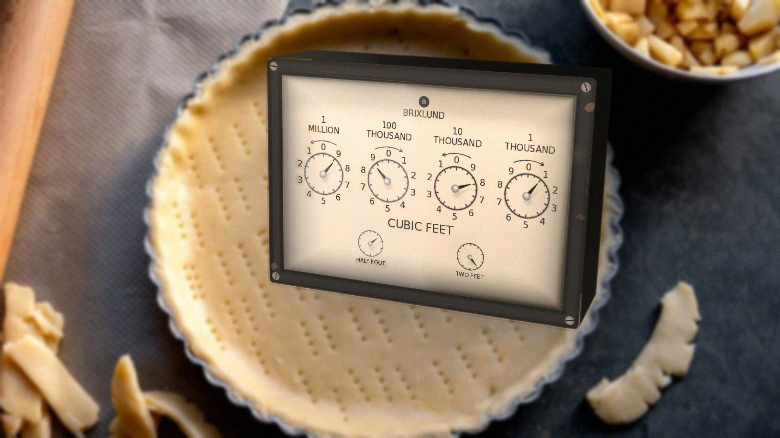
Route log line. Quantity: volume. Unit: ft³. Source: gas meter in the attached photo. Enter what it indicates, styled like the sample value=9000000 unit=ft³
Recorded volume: value=888100 unit=ft³
